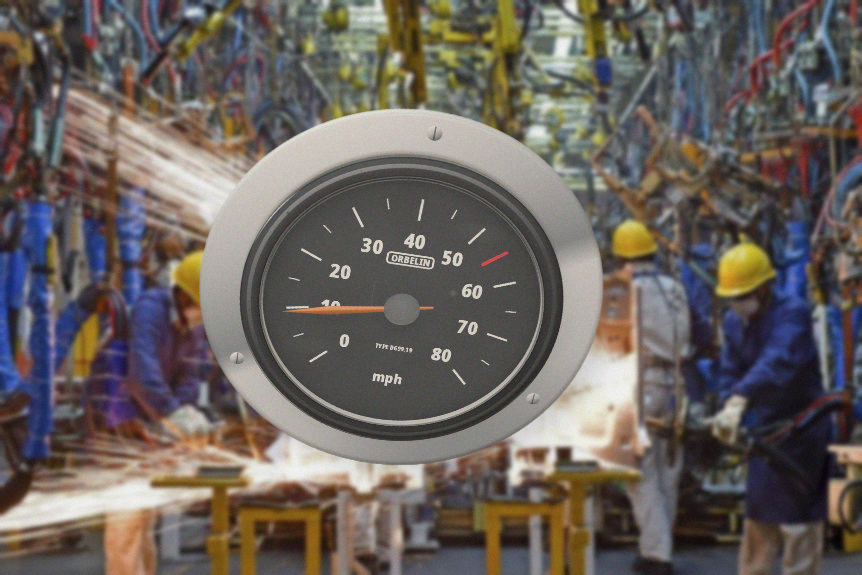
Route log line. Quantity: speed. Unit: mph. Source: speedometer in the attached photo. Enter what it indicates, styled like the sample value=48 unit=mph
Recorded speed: value=10 unit=mph
